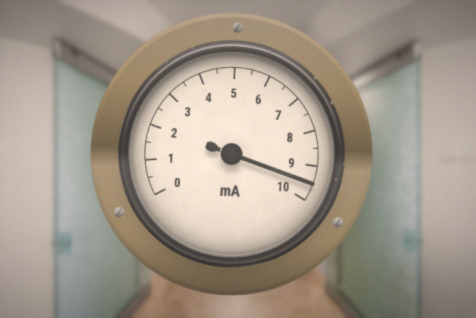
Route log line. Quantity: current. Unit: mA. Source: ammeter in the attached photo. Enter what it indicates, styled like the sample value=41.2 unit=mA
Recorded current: value=9.5 unit=mA
